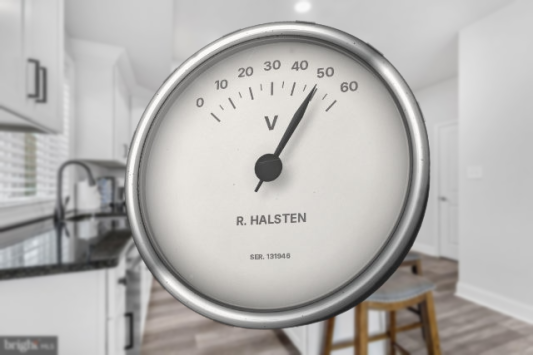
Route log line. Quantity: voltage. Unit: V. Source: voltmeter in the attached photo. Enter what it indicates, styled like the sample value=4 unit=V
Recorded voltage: value=50 unit=V
